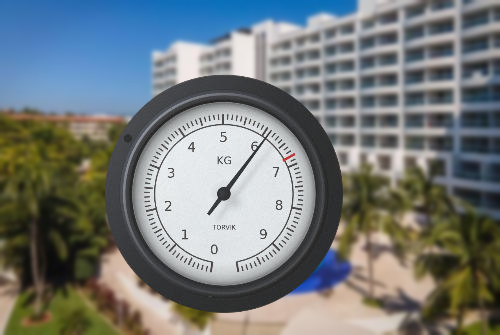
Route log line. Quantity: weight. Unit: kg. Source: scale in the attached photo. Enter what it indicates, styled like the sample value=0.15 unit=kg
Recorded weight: value=6.1 unit=kg
